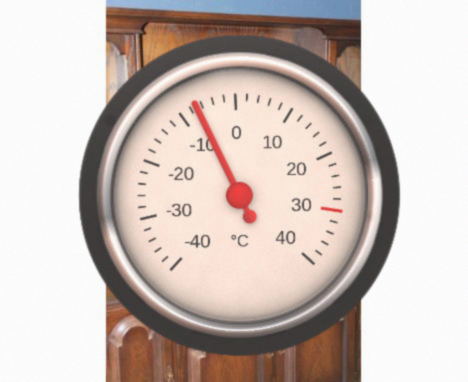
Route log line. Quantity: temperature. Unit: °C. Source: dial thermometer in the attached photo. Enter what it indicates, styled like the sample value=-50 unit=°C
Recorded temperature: value=-7 unit=°C
